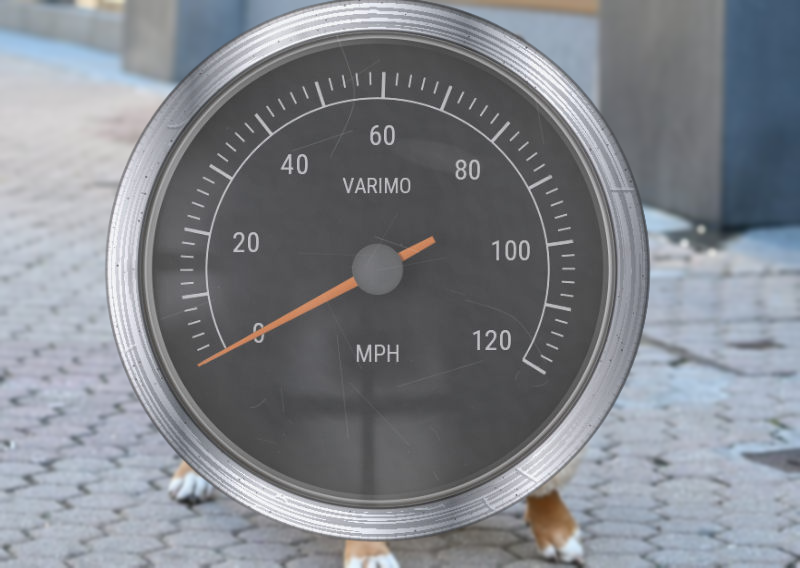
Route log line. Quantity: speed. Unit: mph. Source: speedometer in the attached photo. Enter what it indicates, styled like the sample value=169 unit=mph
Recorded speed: value=0 unit=mph
